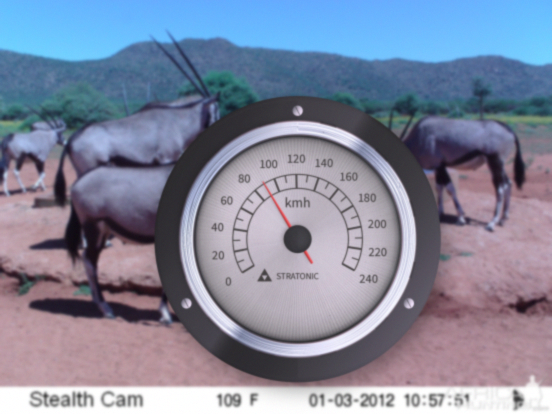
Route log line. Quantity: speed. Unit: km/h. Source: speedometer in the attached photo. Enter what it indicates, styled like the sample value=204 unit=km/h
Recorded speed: value=90 unit=km/h
